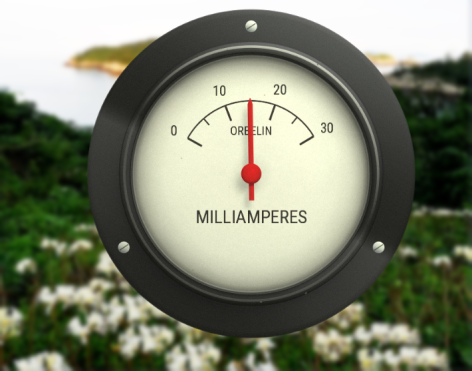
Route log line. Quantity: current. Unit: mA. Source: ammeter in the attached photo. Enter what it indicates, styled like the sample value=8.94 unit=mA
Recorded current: value=15 unit=mA
